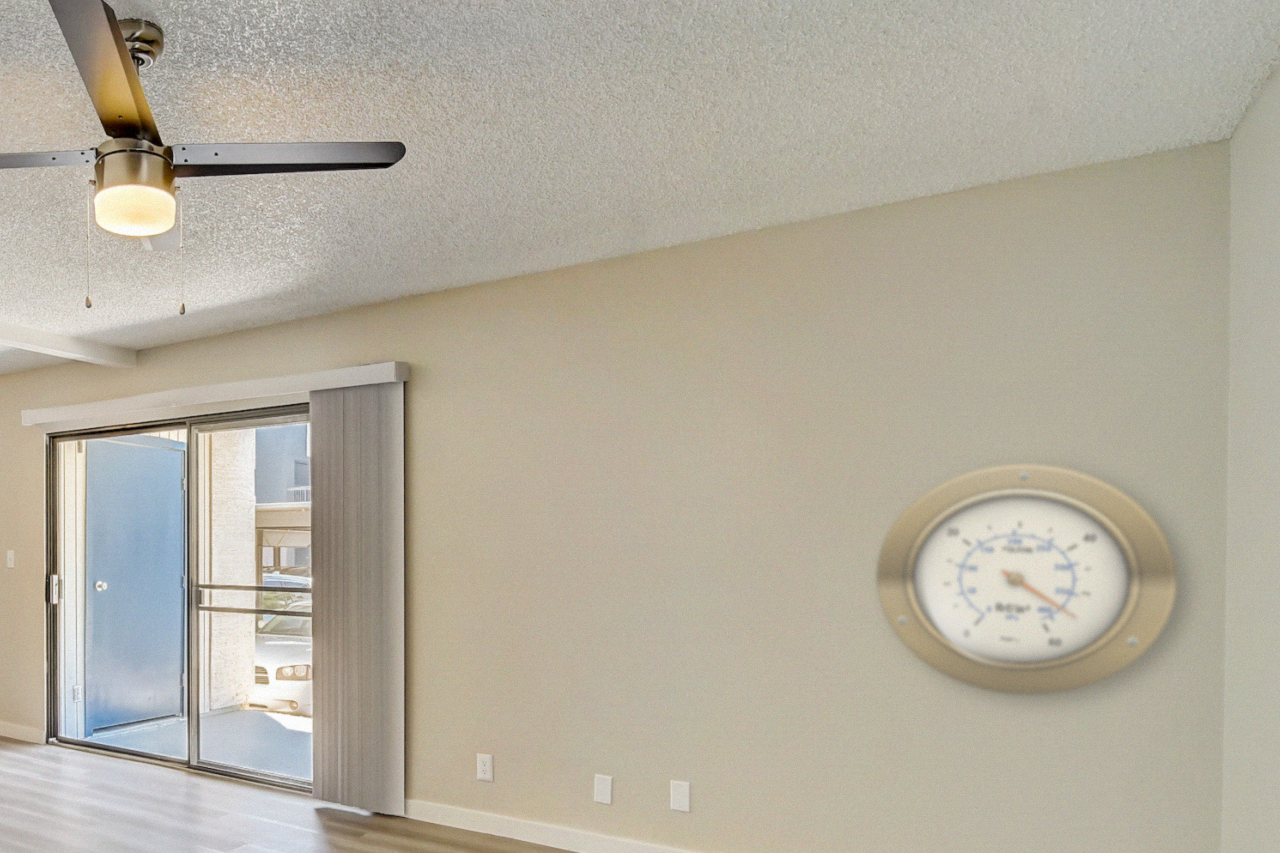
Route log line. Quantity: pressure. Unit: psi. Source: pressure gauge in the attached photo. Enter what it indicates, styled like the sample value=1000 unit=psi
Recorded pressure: value=55 unit=psi
